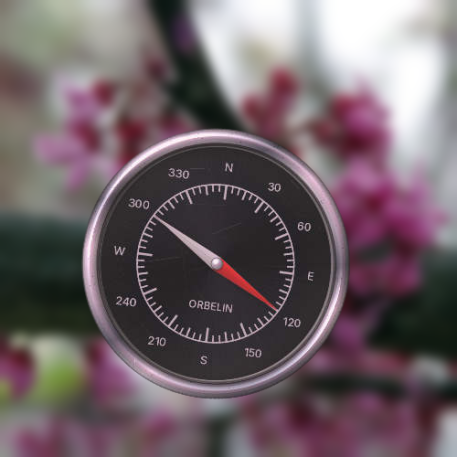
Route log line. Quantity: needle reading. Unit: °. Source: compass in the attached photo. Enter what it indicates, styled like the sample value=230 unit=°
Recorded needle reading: value=120 unit=°
